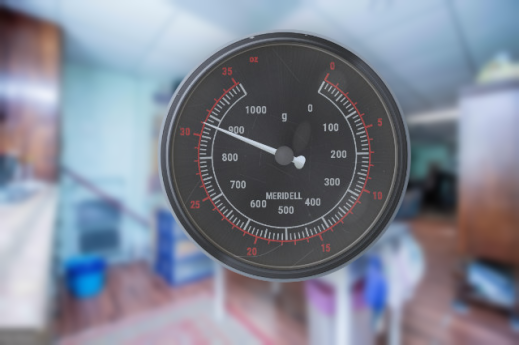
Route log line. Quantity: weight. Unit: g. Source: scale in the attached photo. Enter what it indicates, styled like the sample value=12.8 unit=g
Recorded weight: value=880 unit=g
